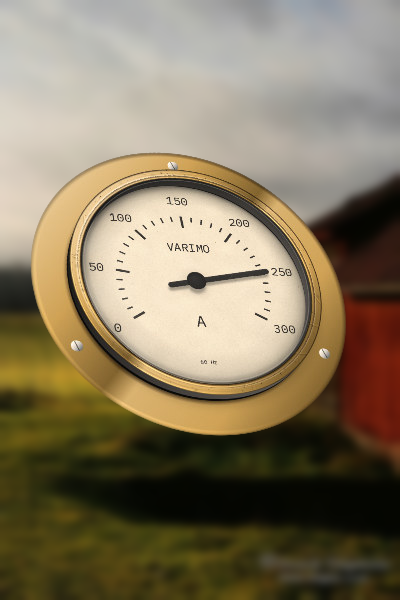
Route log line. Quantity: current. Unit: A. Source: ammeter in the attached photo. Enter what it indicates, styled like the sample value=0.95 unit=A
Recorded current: value=250 unit=A
